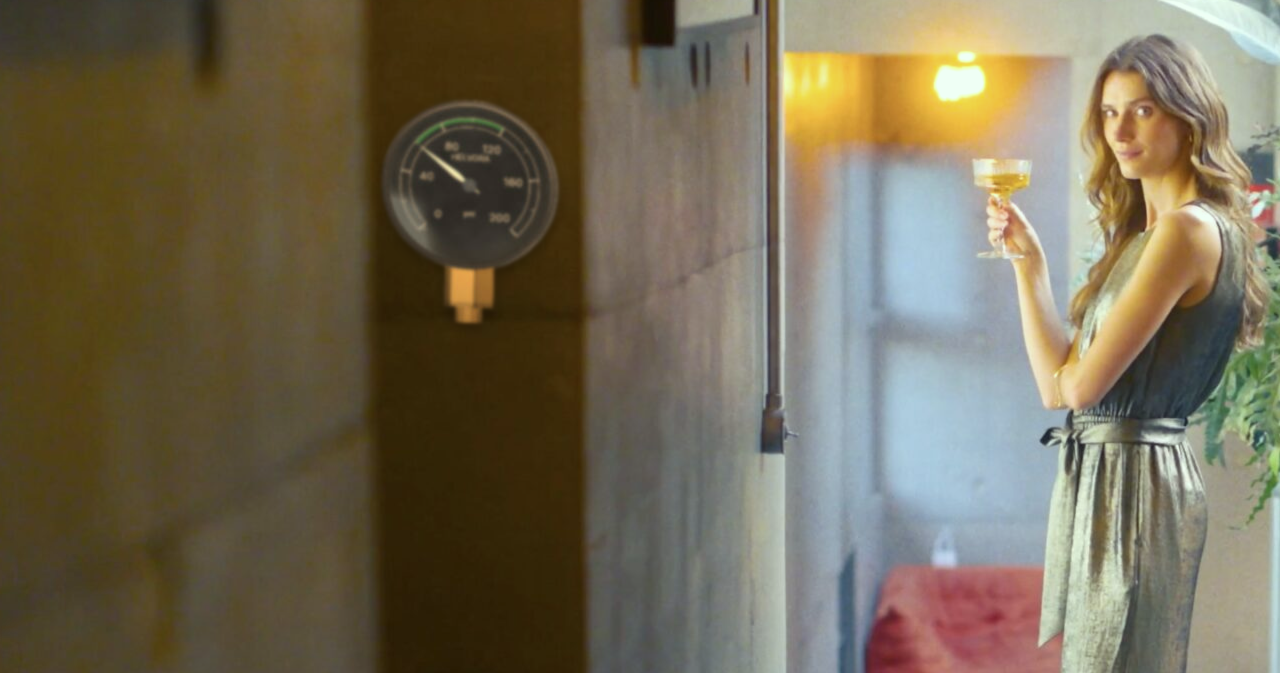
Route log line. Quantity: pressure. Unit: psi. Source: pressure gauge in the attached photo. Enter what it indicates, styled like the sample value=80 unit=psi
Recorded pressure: value=60 unit=psi
